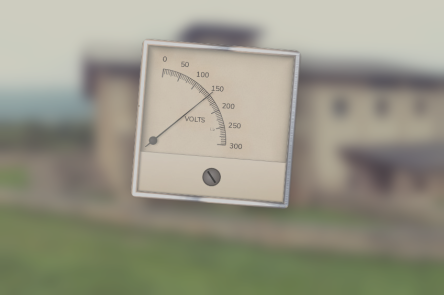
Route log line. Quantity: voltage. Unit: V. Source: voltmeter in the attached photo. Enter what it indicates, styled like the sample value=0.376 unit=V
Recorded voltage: value=150 unit=V
